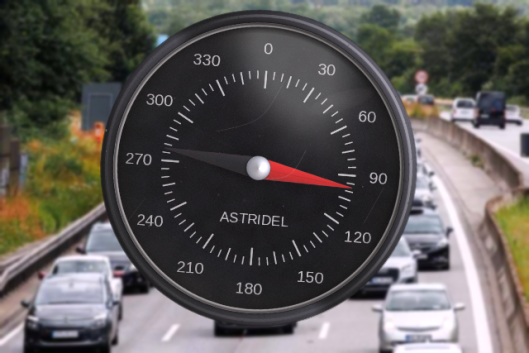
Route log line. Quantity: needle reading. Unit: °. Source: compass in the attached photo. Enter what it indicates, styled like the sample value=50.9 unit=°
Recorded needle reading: value=97.5 unit=°
